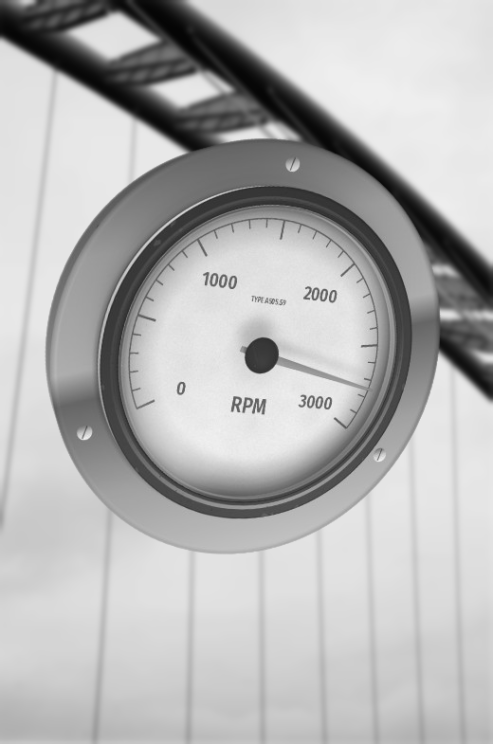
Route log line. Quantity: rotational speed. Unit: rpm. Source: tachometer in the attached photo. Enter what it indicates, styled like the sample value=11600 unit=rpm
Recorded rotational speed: value=2750 unit=rpm
